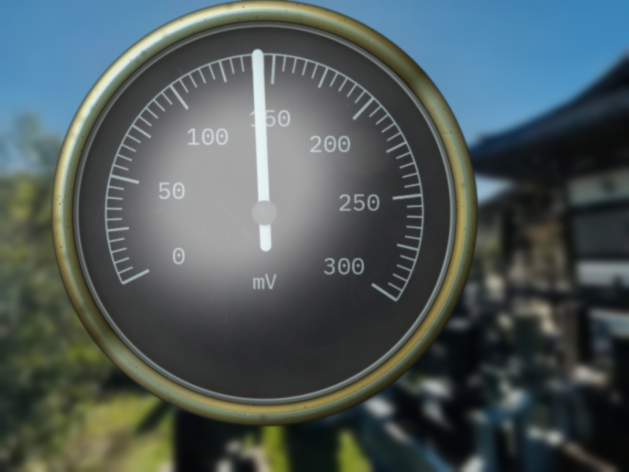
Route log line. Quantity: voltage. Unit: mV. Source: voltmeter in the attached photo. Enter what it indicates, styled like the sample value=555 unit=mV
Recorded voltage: value=142.5 unit=mV
